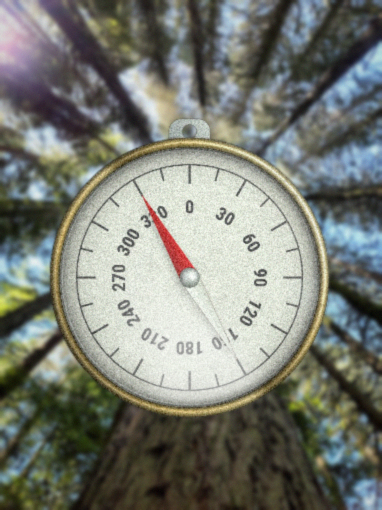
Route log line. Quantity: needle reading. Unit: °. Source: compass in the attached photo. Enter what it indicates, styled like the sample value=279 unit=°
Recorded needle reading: value=330 unit=°
